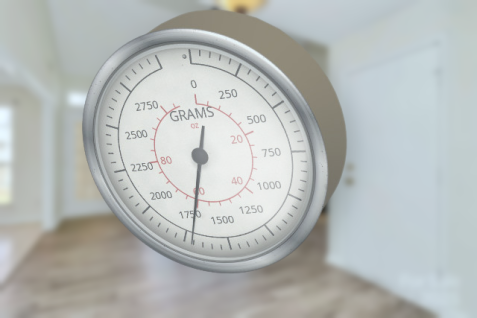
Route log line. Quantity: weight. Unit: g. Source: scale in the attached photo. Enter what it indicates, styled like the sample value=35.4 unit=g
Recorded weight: value=1700 unit=g
